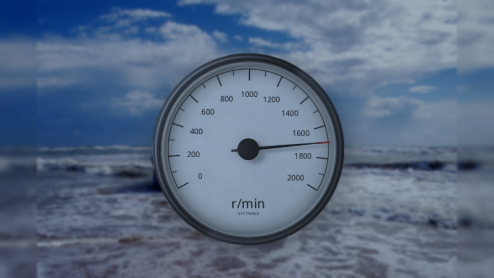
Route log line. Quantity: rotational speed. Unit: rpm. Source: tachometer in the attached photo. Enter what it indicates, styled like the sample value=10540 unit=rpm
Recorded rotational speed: value=1700 unit=rpm
